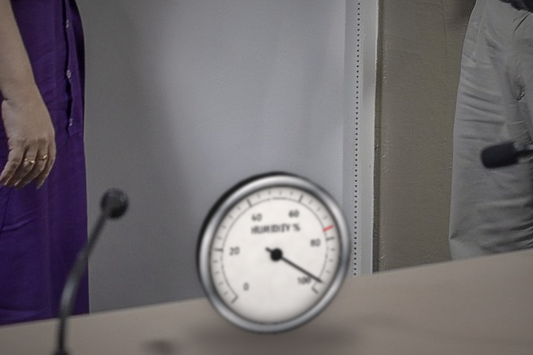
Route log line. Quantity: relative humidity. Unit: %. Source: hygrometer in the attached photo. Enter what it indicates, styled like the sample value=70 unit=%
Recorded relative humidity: value=96 unit=%
